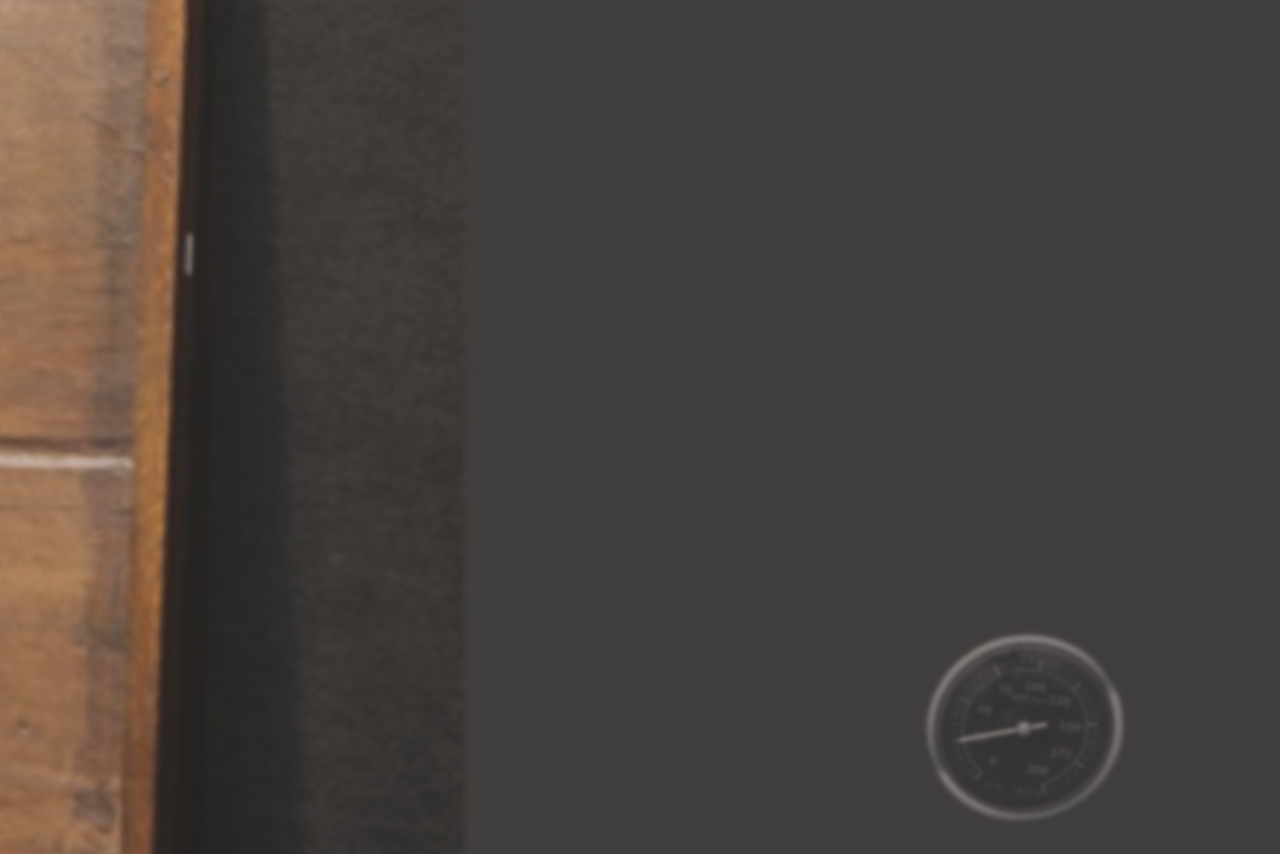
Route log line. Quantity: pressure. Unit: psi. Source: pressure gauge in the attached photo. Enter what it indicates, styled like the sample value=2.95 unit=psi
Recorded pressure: value=25 unit=psi
